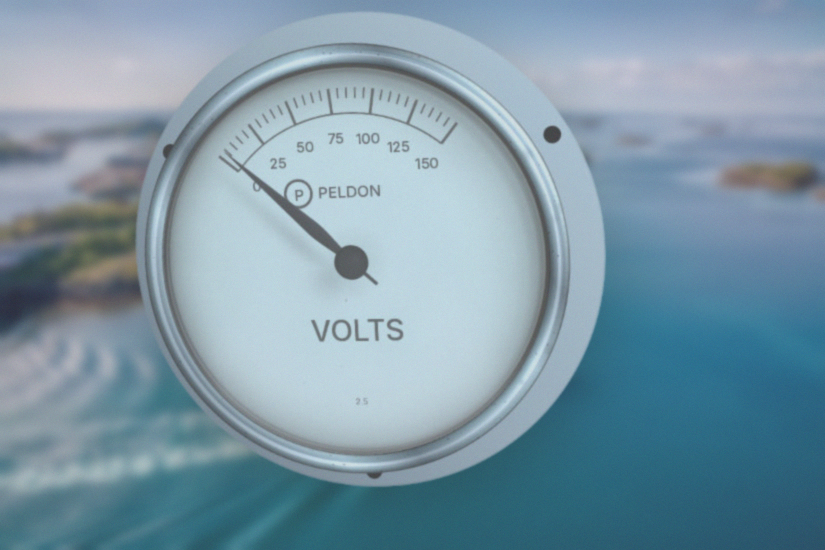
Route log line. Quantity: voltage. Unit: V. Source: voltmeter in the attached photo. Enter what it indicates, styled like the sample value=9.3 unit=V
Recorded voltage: value=5 unit=V
